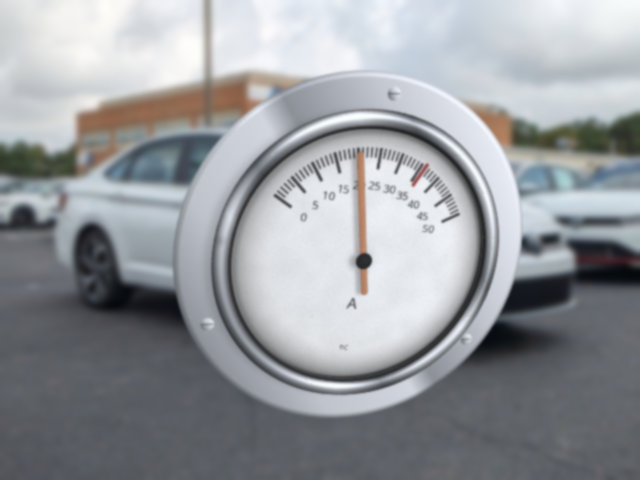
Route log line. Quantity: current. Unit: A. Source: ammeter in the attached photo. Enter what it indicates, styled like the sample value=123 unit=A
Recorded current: value=20 unit=A
